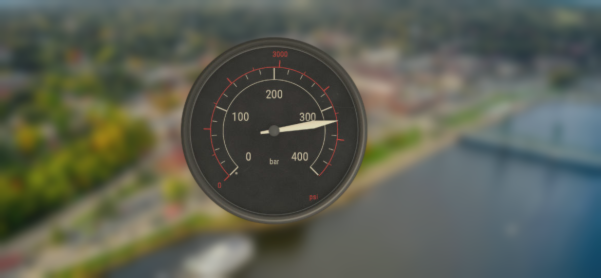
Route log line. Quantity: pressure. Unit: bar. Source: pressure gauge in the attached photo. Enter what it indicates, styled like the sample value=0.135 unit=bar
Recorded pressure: value=320 unit=bar
